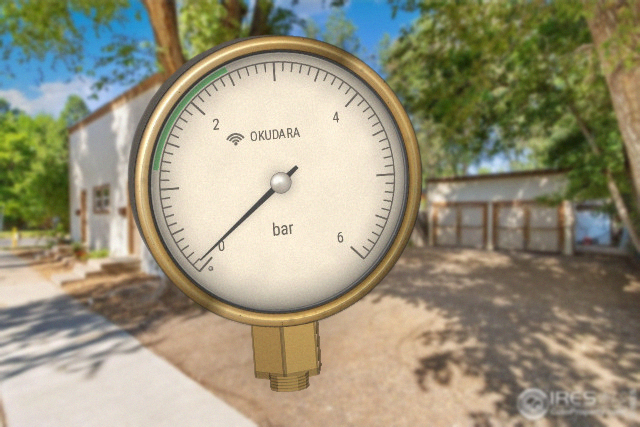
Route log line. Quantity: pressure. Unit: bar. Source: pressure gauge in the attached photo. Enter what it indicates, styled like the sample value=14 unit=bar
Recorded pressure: value=0.1 unit=bar
